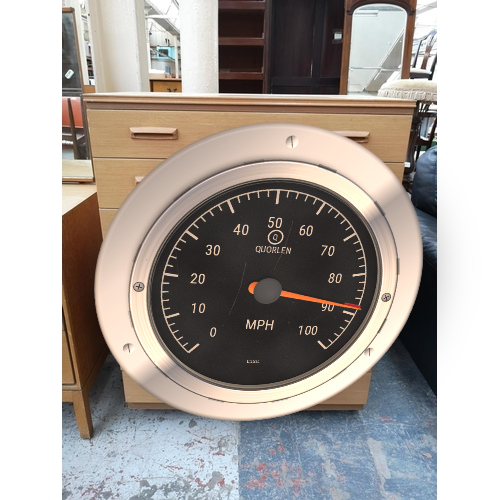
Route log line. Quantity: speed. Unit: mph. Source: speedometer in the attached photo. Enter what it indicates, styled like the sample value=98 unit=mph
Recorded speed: value=88 unit=mph
